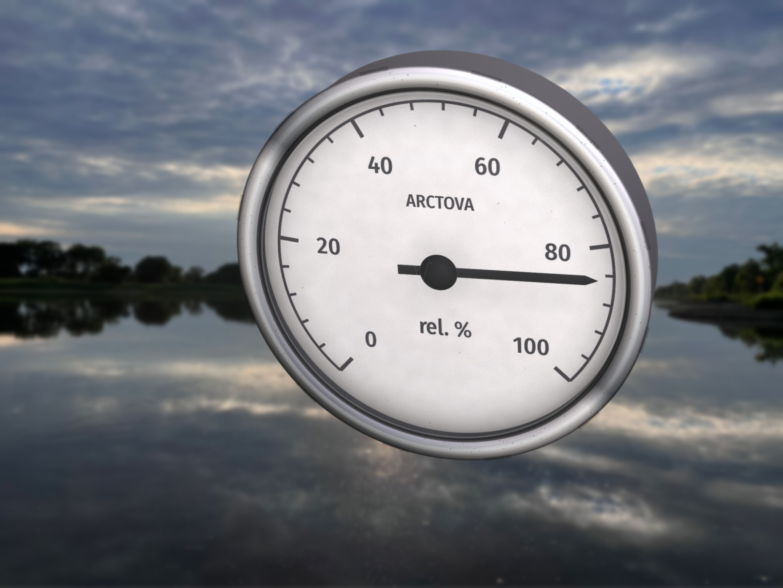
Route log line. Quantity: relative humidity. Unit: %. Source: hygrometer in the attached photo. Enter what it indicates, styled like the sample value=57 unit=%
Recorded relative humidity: value=84 unit=%
